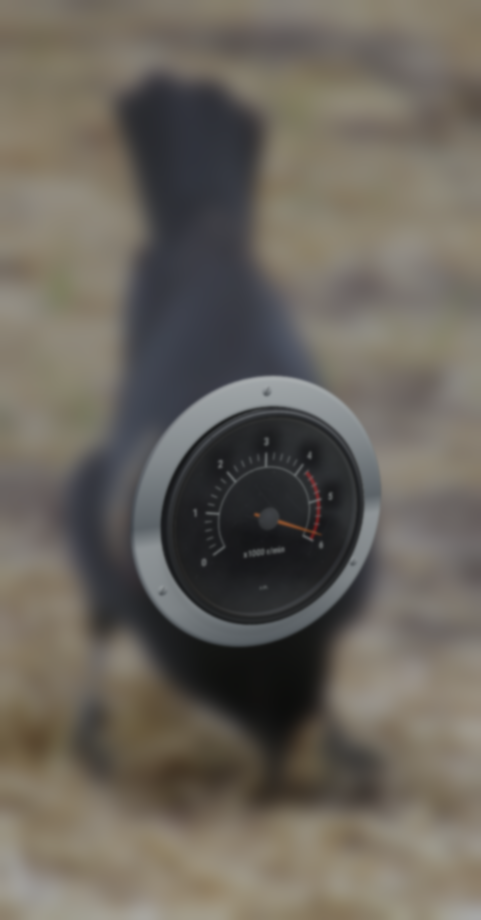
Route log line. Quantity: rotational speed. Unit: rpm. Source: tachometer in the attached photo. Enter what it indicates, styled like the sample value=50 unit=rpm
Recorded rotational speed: value=5800 unit=rpm
